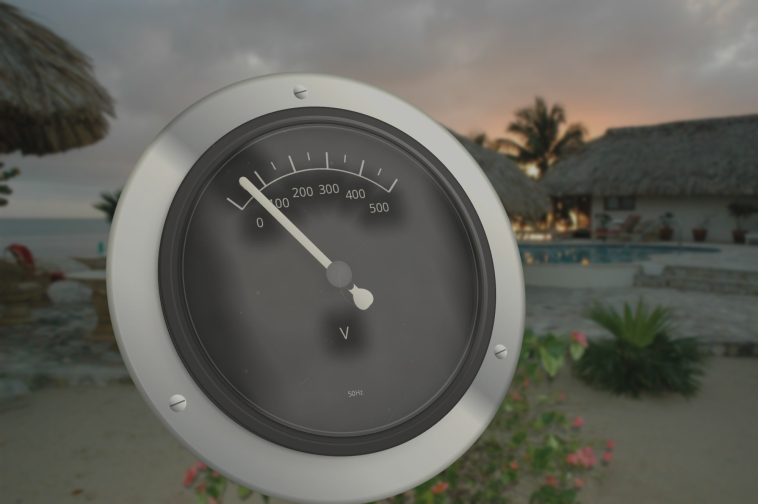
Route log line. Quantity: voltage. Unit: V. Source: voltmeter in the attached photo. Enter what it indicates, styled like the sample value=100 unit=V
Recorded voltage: value=50 unit=V
